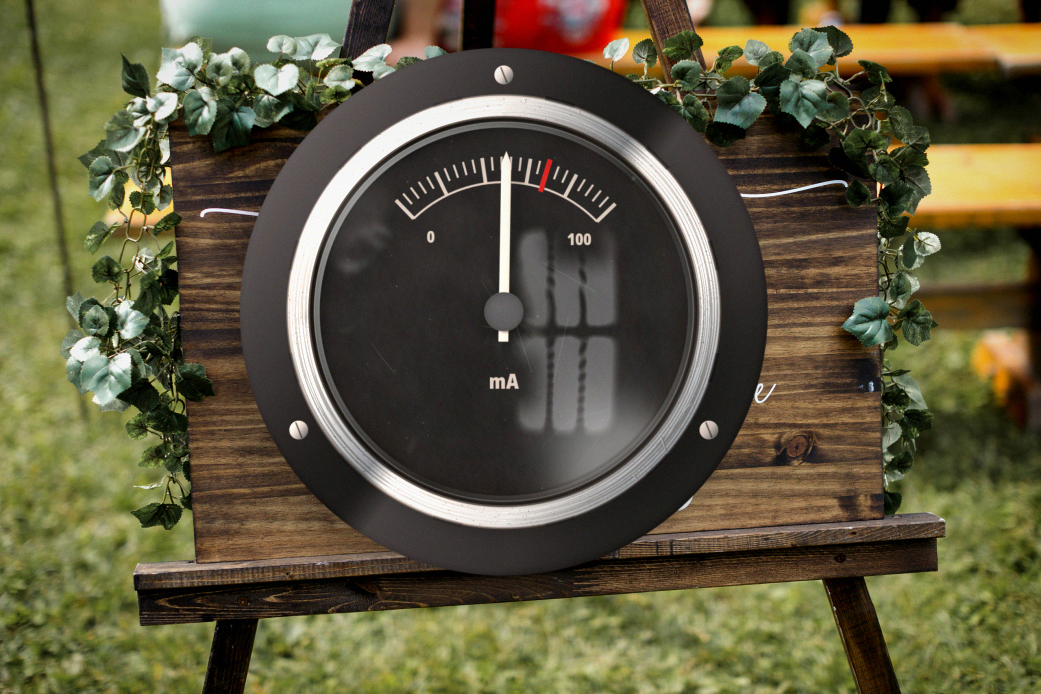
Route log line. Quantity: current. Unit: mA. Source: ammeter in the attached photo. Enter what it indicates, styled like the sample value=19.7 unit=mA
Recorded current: value=50 unit=mA
